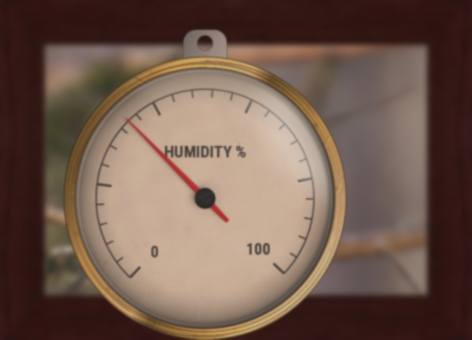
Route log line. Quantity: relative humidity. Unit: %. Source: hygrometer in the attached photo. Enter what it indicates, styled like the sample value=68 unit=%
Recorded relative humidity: value=34 unit=%
